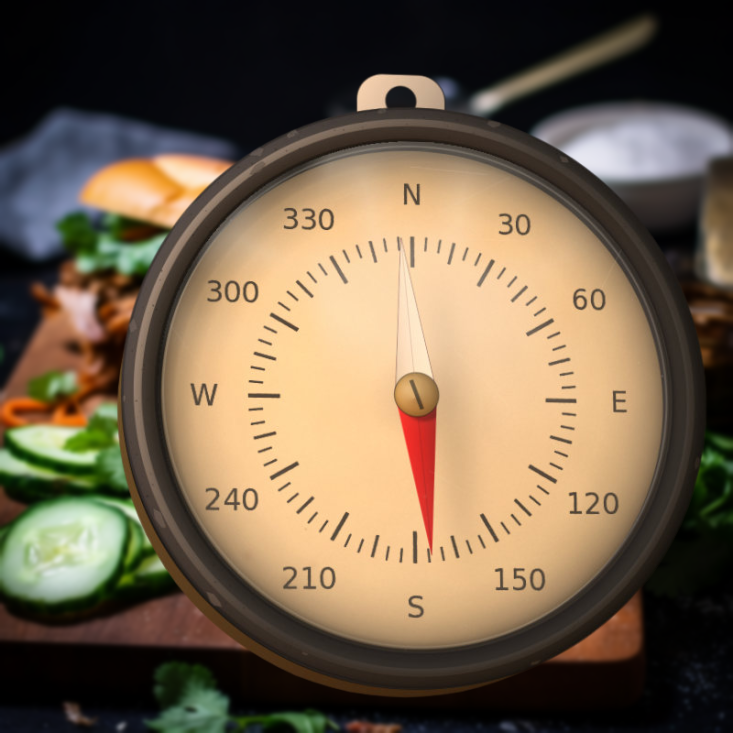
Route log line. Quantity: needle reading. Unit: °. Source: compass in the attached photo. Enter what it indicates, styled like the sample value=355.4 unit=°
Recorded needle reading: value=175 unit=°
